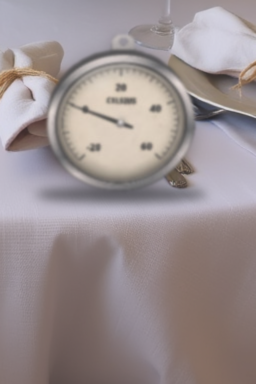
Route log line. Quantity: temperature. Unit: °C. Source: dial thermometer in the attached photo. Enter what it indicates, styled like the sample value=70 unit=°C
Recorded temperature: value=0 unit=°C
